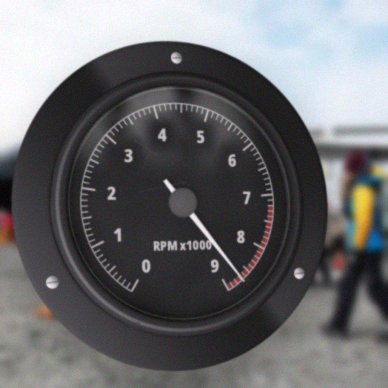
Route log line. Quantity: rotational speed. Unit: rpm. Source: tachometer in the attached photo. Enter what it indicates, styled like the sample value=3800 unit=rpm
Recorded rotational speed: value=8700 unit=rpm
